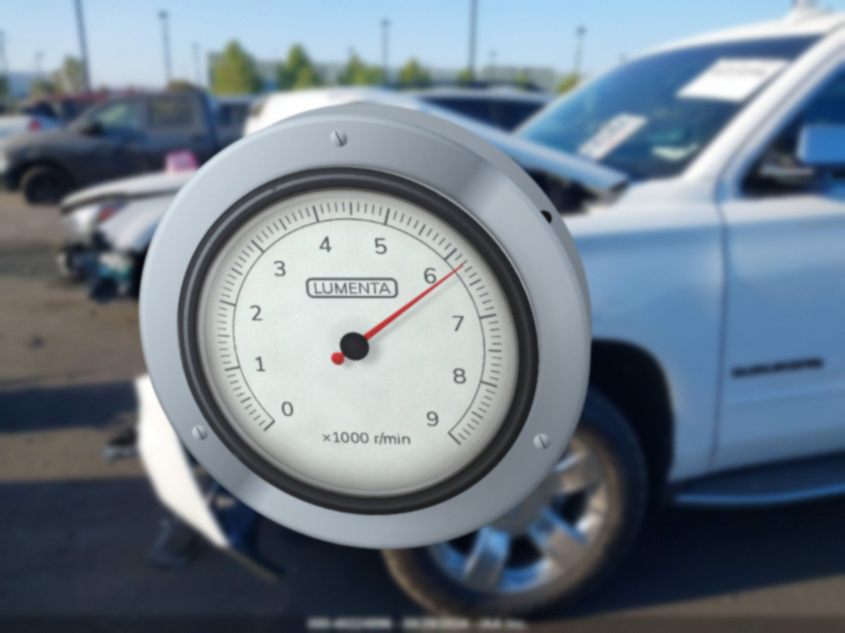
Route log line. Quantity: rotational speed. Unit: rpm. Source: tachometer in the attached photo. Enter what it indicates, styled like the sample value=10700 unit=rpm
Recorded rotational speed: value=6200 unit=rpm
